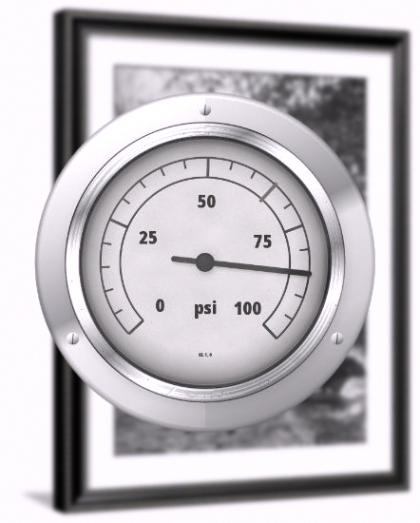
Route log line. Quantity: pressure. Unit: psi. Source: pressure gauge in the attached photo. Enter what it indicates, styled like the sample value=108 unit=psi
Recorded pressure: value=85 unit=psi
